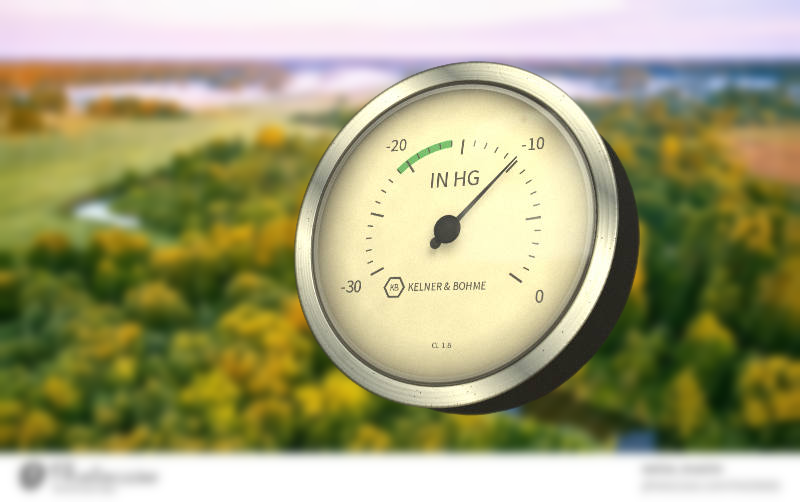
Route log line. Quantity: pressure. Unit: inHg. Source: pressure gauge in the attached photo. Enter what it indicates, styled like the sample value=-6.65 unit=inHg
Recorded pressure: value=-10 unit=inHg
